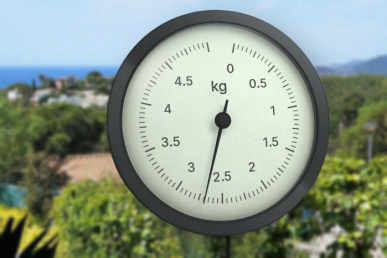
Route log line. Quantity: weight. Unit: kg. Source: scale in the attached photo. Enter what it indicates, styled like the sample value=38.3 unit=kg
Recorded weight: value=2.7 unit=kg
